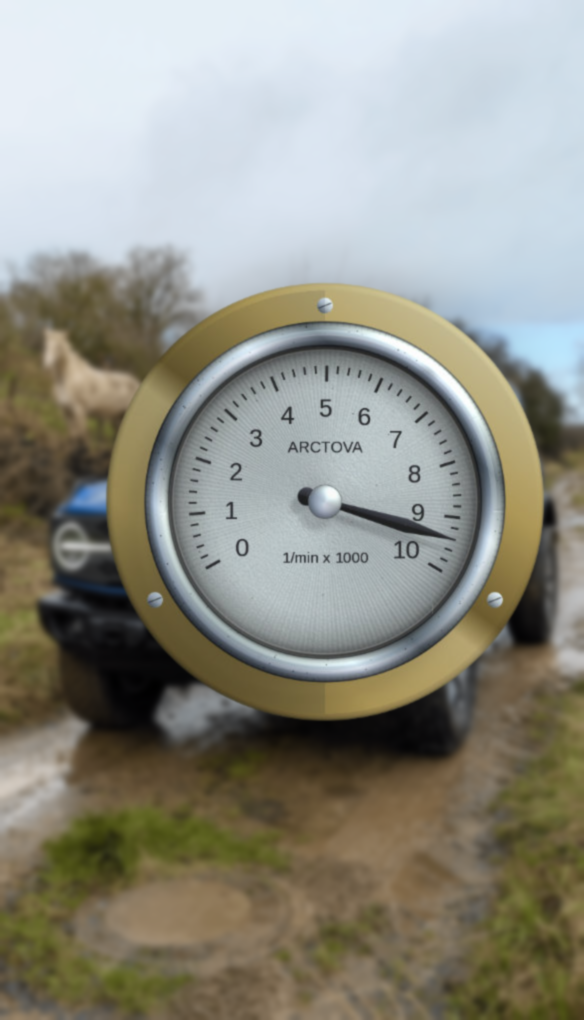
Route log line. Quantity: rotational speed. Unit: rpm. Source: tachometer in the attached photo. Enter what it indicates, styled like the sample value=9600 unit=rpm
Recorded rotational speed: value=9400 unit=rpm
